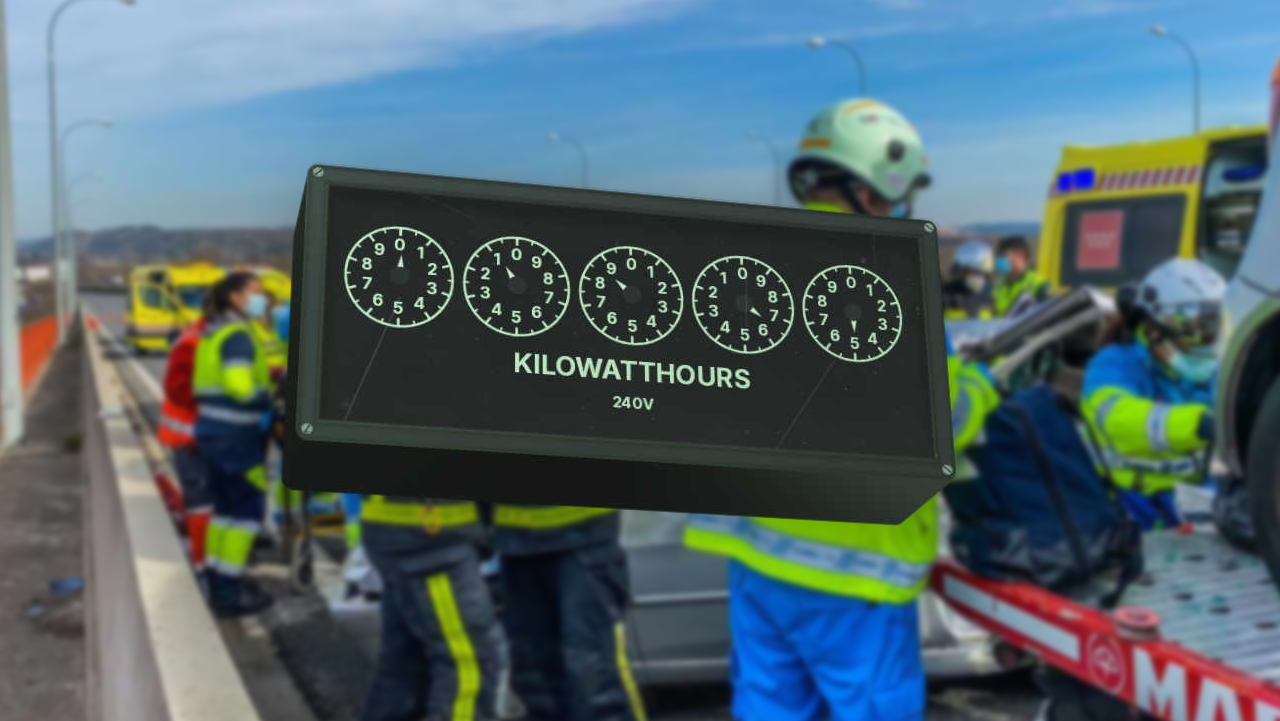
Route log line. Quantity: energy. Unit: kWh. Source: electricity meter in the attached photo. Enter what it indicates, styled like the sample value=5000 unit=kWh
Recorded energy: value=865 unit=kWh
